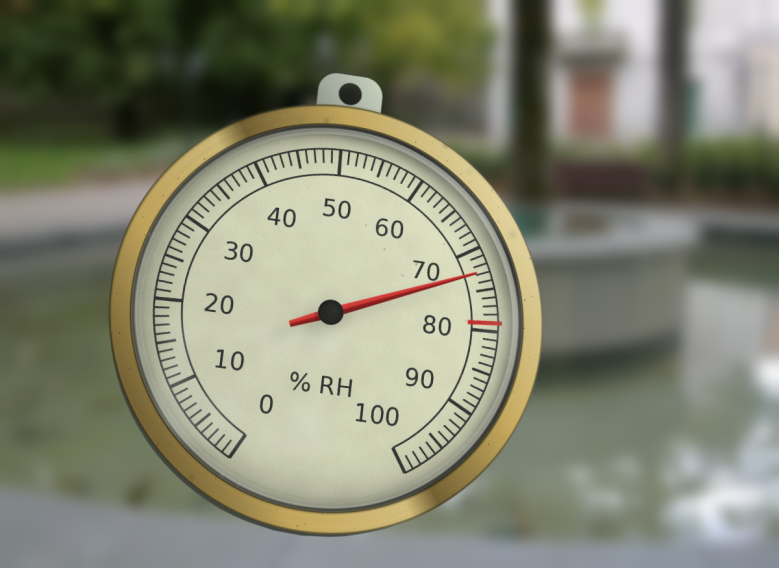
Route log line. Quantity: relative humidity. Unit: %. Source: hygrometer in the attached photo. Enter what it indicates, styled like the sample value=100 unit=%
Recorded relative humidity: value=73 unit=%
